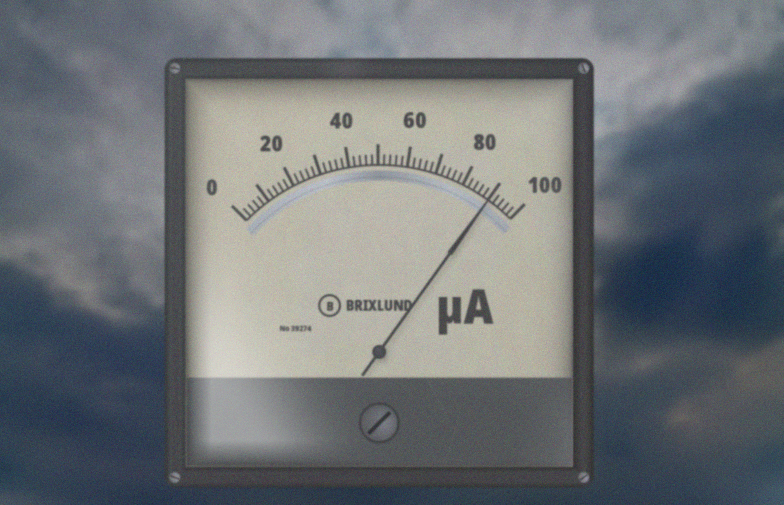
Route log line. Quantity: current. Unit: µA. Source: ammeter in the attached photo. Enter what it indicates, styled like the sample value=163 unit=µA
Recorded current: value=90 unit=µA
